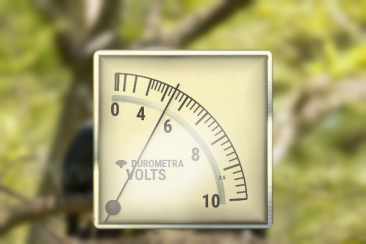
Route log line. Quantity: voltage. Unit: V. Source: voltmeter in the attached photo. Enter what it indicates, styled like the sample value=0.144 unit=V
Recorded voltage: value=5.4 unit=V
